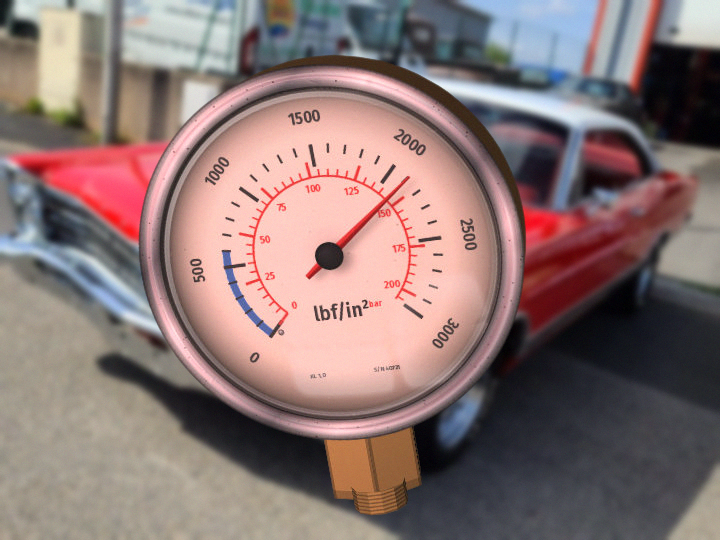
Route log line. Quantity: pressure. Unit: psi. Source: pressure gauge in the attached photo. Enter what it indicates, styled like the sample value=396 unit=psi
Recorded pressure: value=2100 unit=psi
